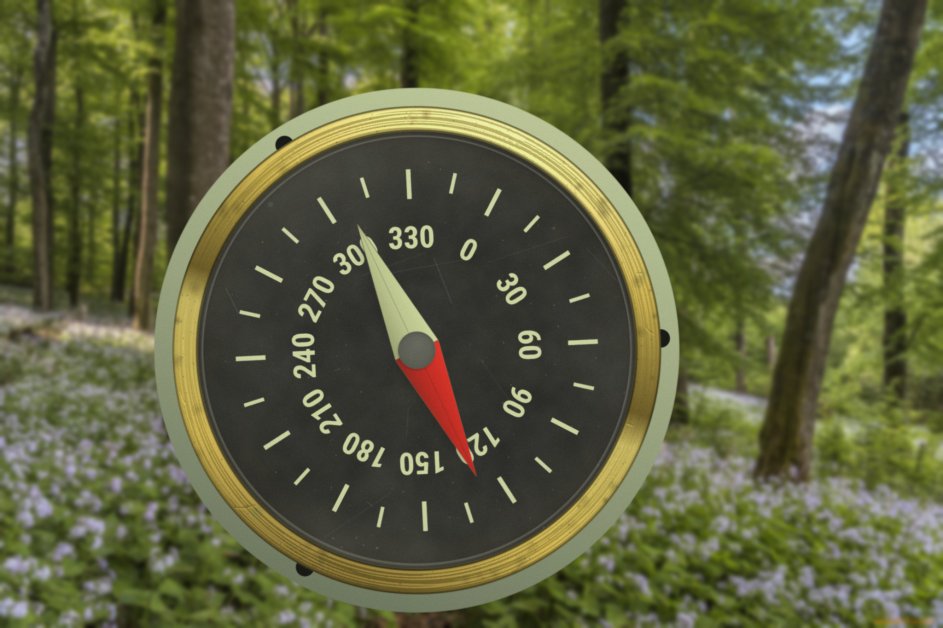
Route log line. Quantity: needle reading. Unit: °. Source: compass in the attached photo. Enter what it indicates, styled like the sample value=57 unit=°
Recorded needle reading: value=127.5 unit=°
